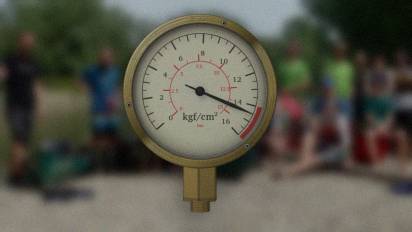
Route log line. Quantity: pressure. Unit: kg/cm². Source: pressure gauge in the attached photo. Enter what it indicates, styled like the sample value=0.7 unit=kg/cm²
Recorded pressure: value=14.5 unit=kg/cm²
